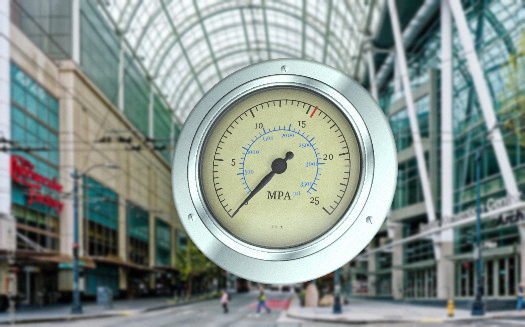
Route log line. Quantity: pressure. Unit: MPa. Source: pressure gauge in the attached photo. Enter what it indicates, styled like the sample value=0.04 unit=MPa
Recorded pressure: value=0 unit=MPa
